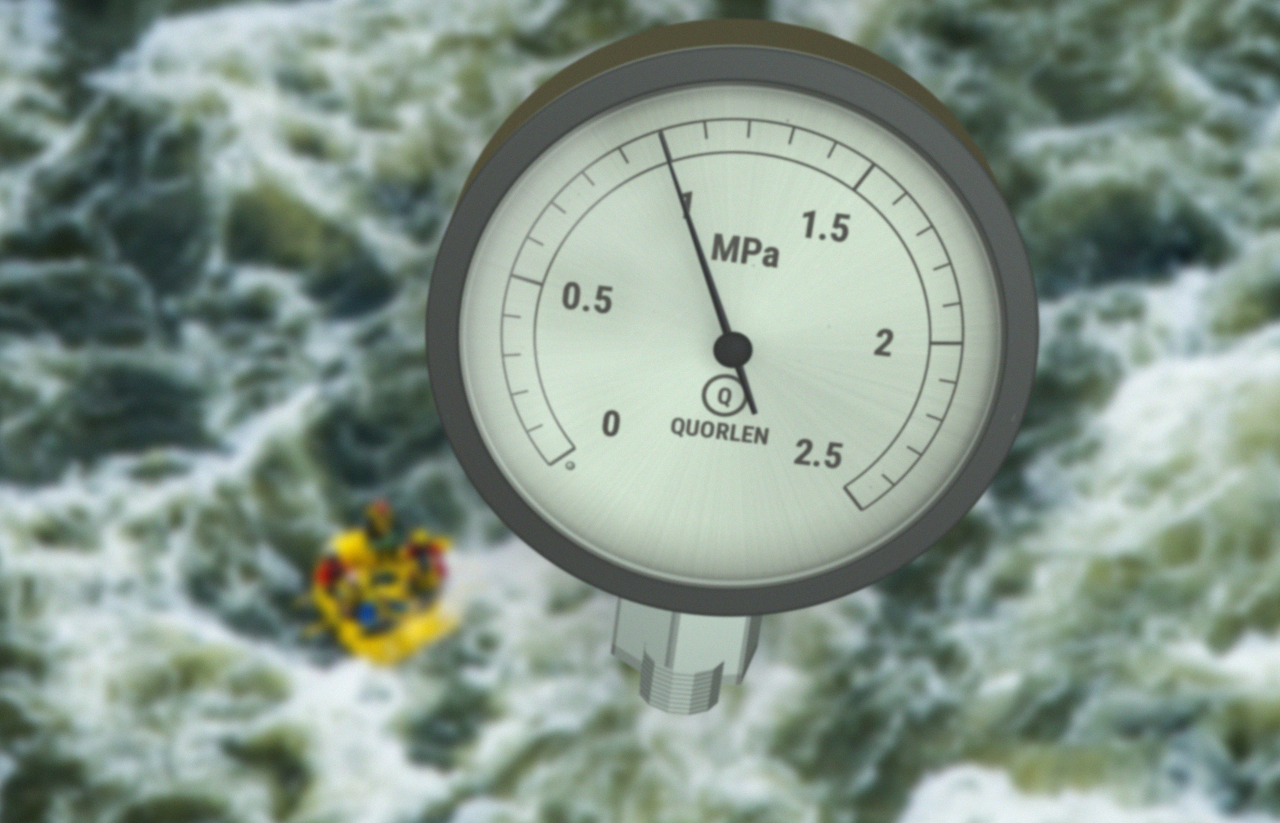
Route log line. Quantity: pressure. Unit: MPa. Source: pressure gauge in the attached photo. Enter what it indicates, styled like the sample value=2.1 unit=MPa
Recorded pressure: value=1 unit=MPa
